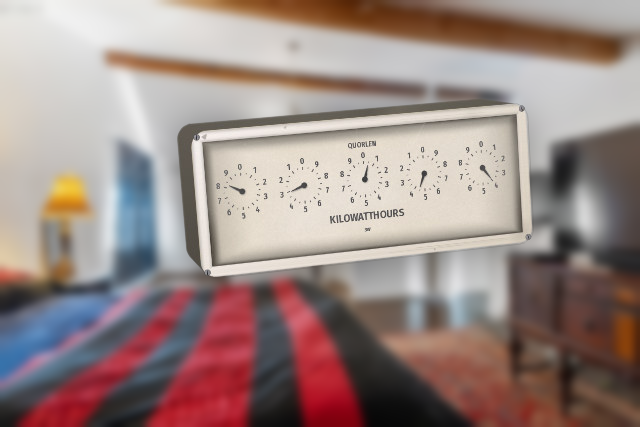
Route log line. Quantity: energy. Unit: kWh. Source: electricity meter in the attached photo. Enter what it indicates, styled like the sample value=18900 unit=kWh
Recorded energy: value=83044 unit=kWh
